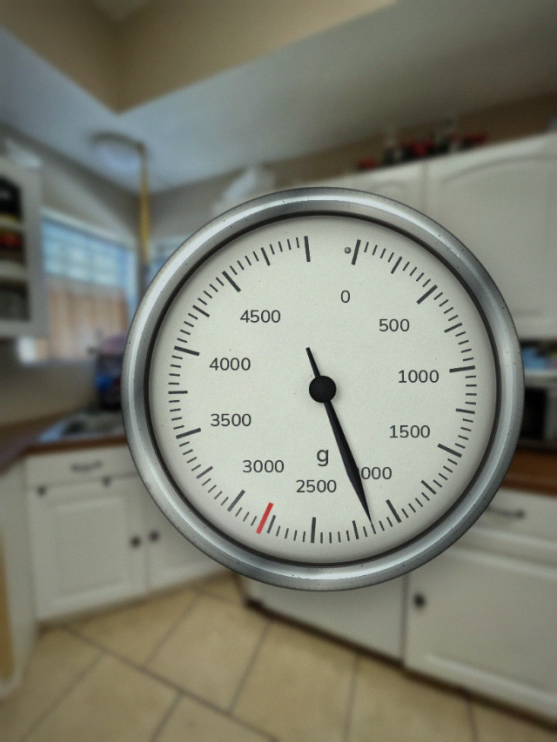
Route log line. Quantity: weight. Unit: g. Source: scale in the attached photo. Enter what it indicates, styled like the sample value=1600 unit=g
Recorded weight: value=2150 unit=g
